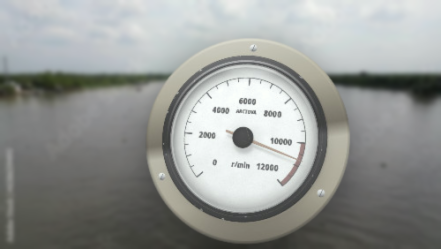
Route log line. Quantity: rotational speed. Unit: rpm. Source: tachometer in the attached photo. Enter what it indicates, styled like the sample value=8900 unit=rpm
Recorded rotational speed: value=10750 unit=rpm
